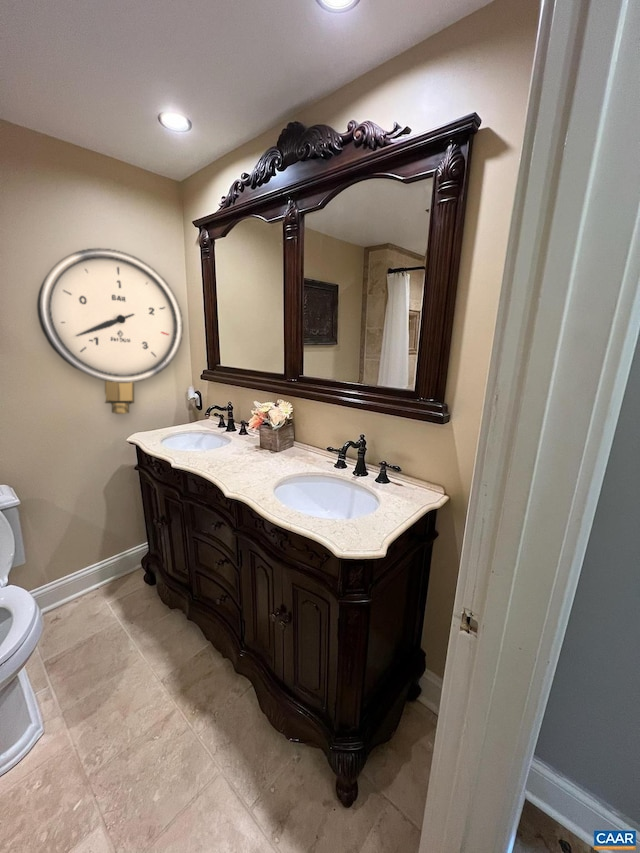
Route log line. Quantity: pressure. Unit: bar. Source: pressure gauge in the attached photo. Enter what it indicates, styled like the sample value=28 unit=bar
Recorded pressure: value=-0.75 unit=bar
